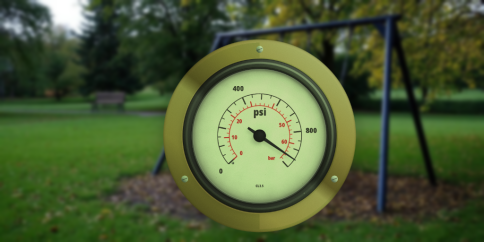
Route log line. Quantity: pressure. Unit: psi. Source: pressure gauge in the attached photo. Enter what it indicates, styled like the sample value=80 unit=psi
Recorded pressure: value=950 unit=psi
